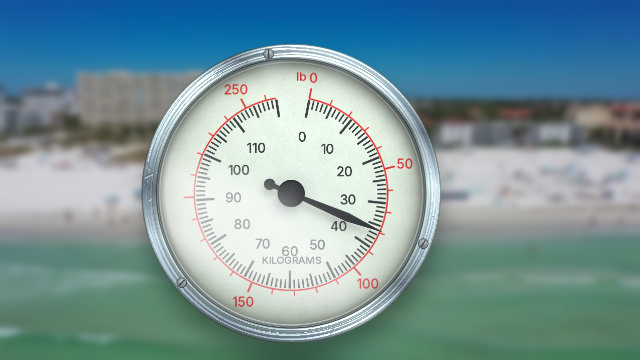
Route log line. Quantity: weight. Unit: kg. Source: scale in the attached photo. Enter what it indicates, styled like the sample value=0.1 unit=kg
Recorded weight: value=36 unit=kg
